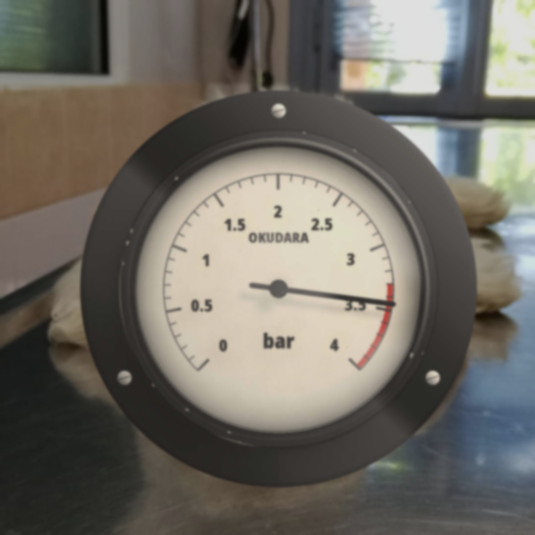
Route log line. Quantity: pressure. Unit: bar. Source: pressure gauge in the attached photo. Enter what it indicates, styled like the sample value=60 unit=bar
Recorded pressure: value=3.45 unit=bar
